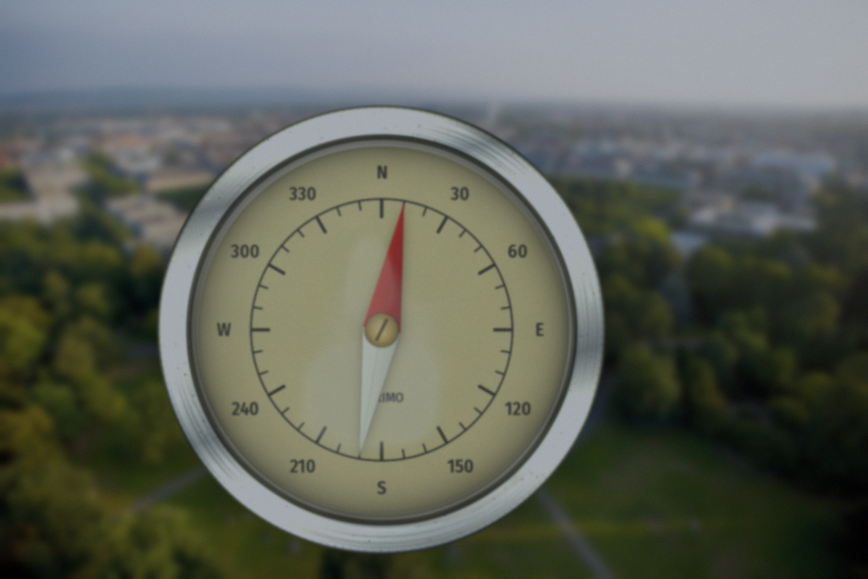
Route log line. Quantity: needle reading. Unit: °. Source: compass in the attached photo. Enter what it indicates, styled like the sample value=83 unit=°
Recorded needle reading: value=10 unit=°
